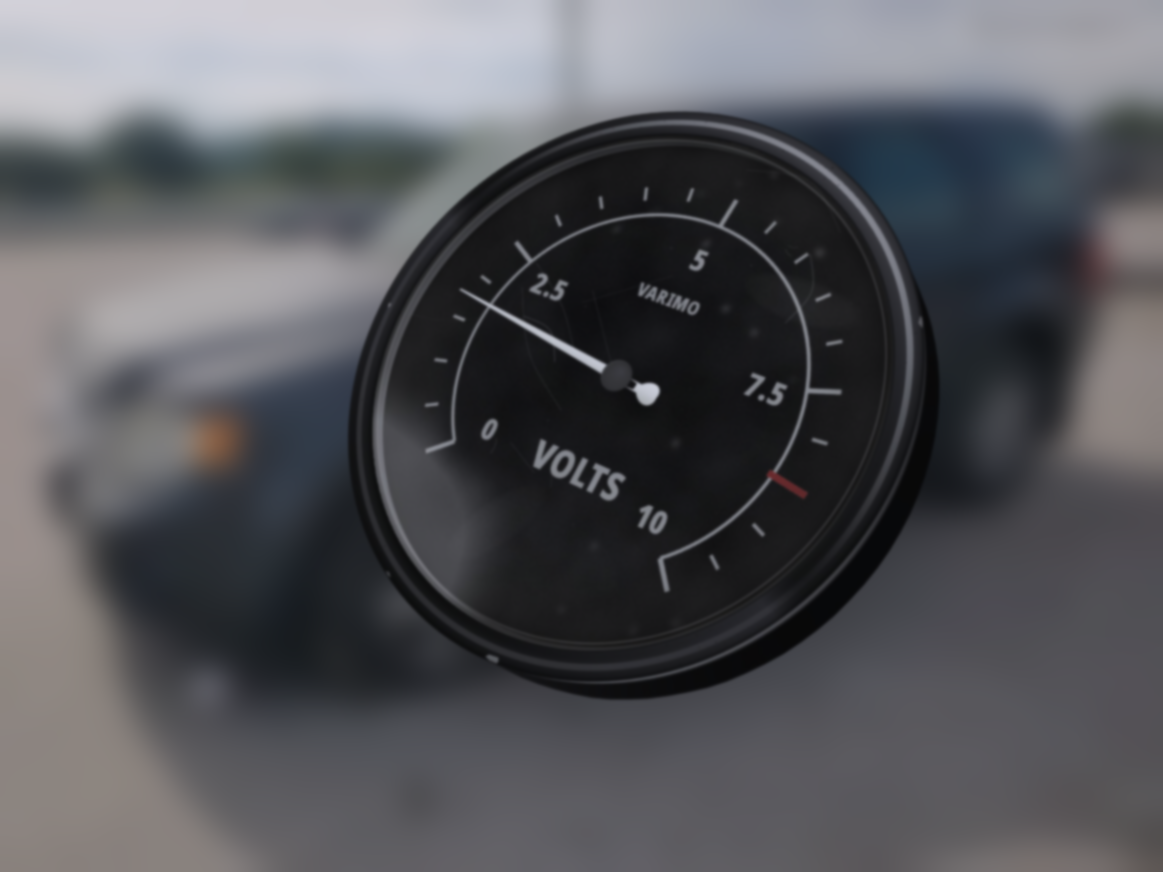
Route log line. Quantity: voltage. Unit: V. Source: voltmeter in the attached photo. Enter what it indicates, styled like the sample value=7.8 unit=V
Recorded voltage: value=1.75 unit=V
